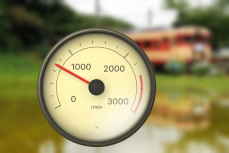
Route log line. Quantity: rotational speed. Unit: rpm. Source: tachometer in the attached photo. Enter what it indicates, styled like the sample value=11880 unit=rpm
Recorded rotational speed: value=700 unit=rpm
